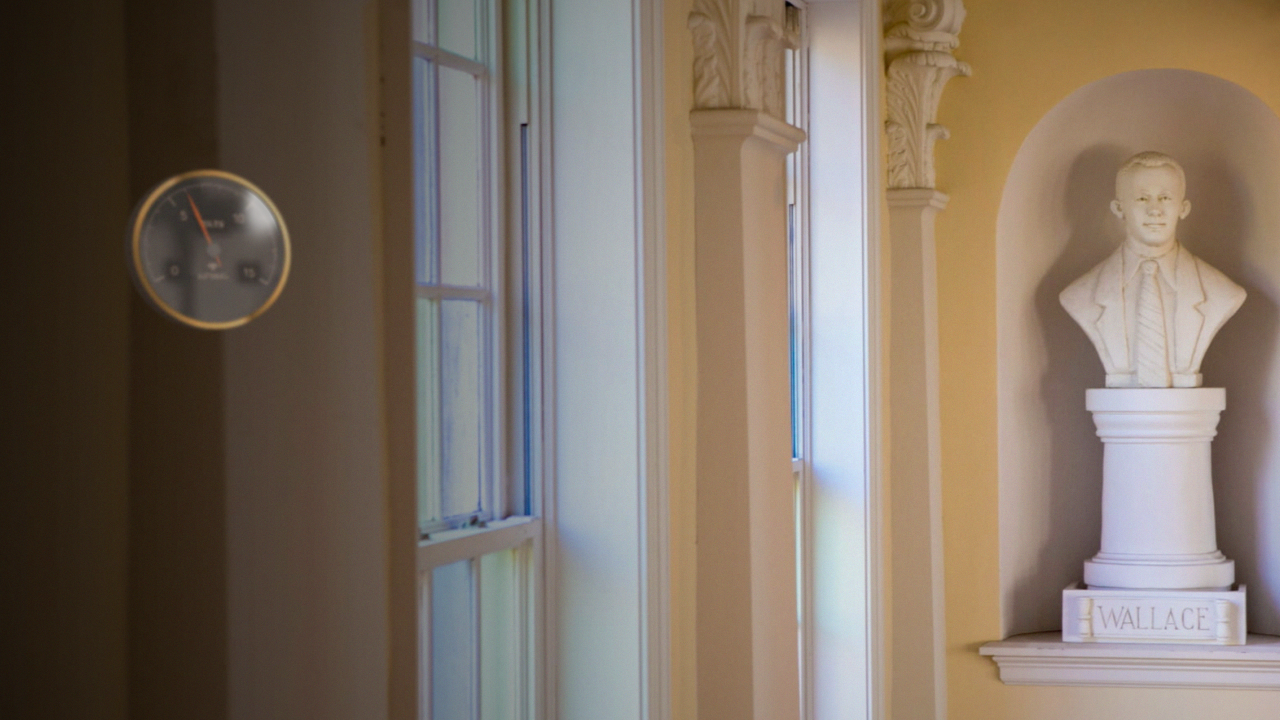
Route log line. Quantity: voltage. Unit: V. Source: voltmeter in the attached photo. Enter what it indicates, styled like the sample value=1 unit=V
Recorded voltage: value=6 unit=V
